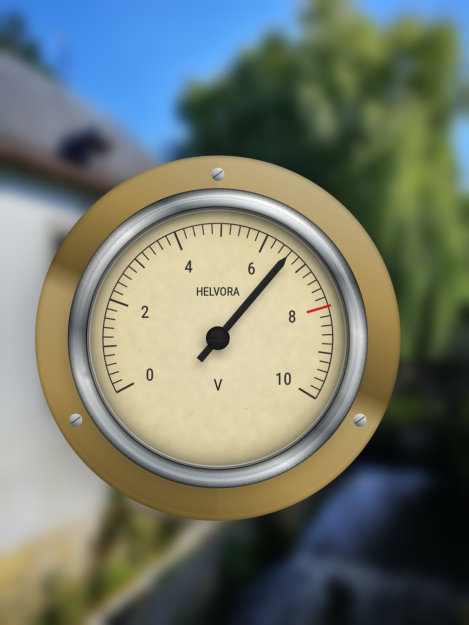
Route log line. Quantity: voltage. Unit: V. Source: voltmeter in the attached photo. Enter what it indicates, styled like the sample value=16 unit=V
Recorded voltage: value=6.6 unit=V
